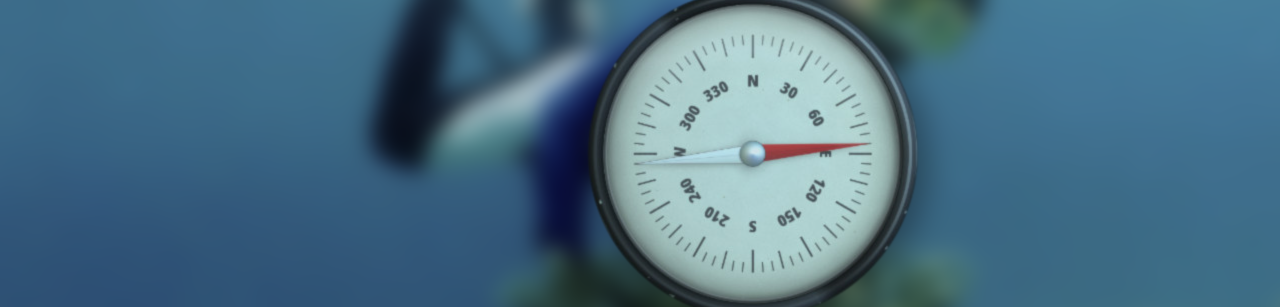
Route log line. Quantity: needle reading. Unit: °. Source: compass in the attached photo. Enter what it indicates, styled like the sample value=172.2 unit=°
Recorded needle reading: value=85 unit=°
